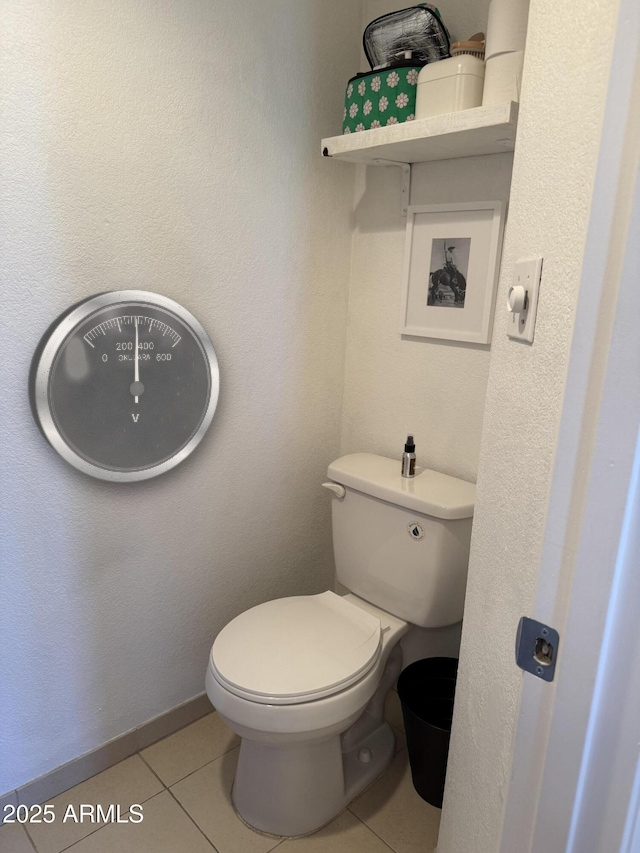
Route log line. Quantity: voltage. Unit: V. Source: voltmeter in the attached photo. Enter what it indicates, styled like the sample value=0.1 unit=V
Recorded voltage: value=300 unit=V
